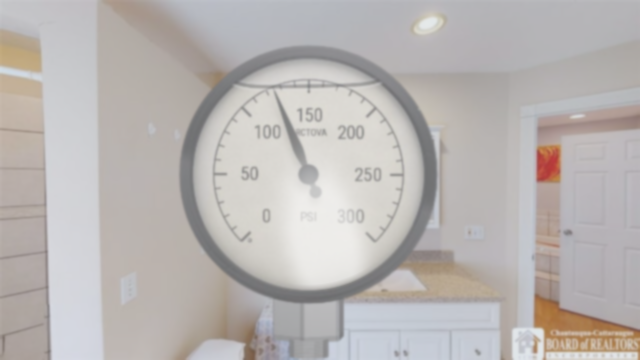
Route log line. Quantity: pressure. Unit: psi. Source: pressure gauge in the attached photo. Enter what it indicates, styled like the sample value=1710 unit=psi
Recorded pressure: value=125 unit=psi
